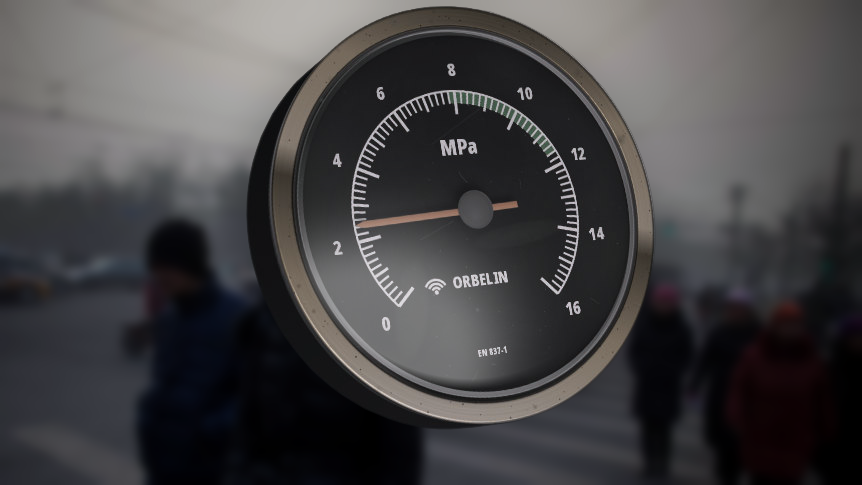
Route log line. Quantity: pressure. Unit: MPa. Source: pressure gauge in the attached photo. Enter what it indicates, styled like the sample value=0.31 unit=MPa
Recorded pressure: value=2.4 unit=MPa
